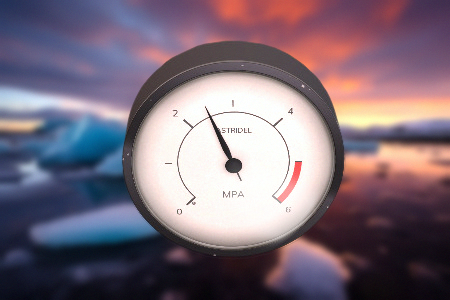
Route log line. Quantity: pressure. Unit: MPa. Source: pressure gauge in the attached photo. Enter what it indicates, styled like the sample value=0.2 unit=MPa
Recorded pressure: value=2.5 unit=MPa
